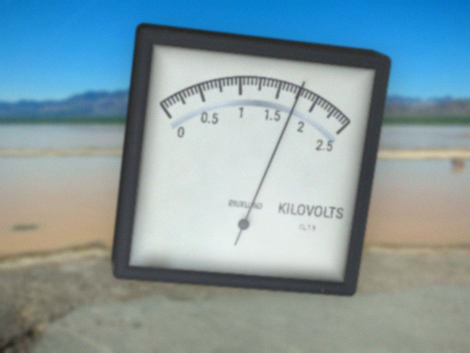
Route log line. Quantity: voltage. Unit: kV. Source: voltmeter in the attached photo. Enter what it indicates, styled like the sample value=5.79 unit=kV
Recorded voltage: value=1.75 unit=kV
